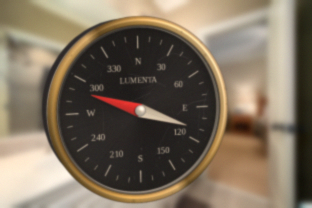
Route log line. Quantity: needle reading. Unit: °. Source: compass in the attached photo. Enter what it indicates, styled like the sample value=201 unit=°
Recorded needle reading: value=290 unit=°
